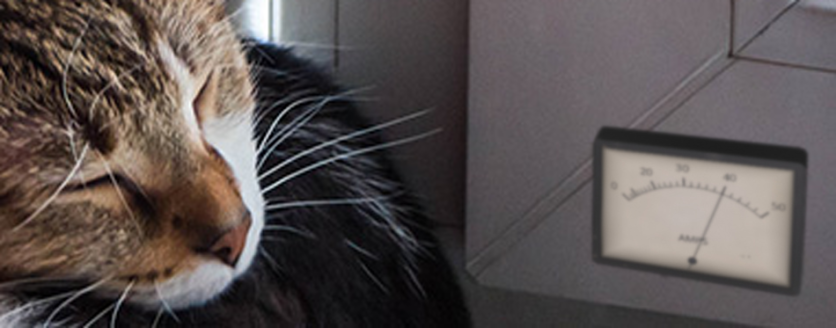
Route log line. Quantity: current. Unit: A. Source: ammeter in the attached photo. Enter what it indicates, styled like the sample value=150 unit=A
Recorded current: value=40 unit=A
